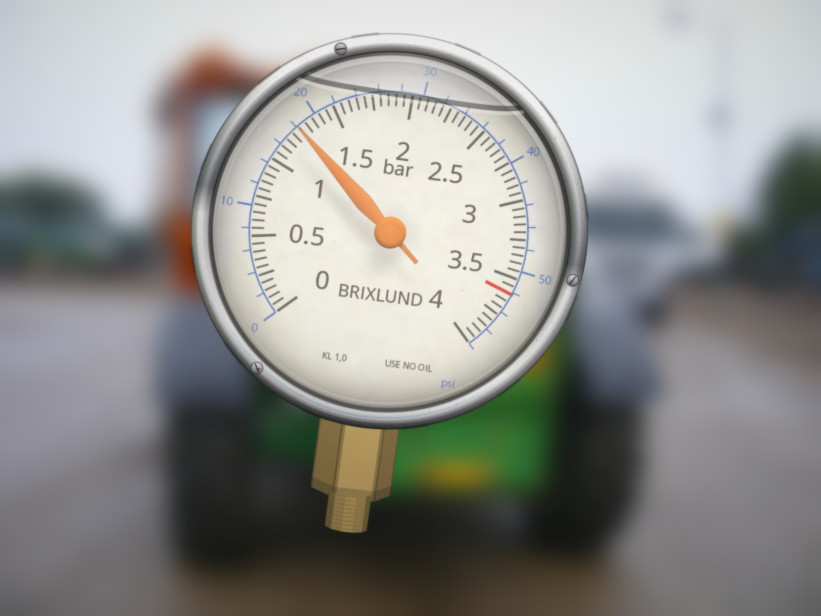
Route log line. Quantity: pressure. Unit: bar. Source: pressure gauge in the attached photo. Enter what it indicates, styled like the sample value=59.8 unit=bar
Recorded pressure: value=1.25 unit=bar
